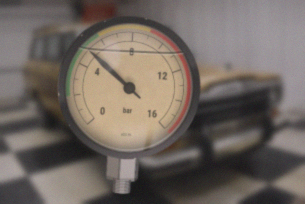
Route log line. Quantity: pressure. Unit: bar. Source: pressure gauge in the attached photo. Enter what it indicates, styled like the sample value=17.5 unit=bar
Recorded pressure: value=5 unit=bar
